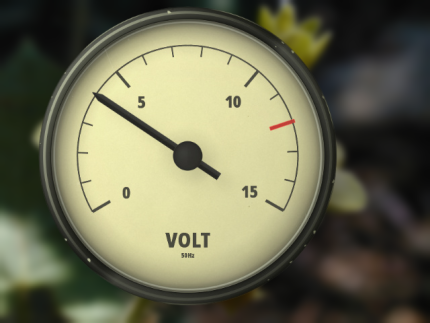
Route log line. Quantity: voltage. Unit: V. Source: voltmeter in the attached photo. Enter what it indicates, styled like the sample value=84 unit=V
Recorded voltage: value=4 unit=V
